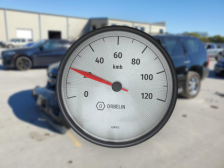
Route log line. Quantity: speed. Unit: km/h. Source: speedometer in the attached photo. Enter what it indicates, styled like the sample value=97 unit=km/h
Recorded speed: value=20 unit=km/h
